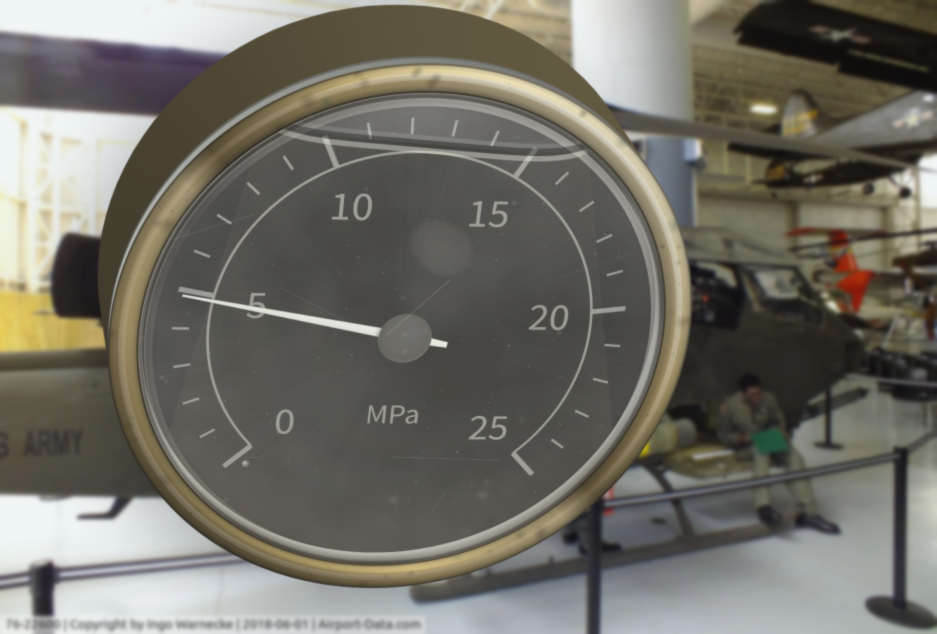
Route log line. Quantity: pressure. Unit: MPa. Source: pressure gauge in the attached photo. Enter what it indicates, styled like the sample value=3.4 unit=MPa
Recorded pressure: value=5 unit=MPa
